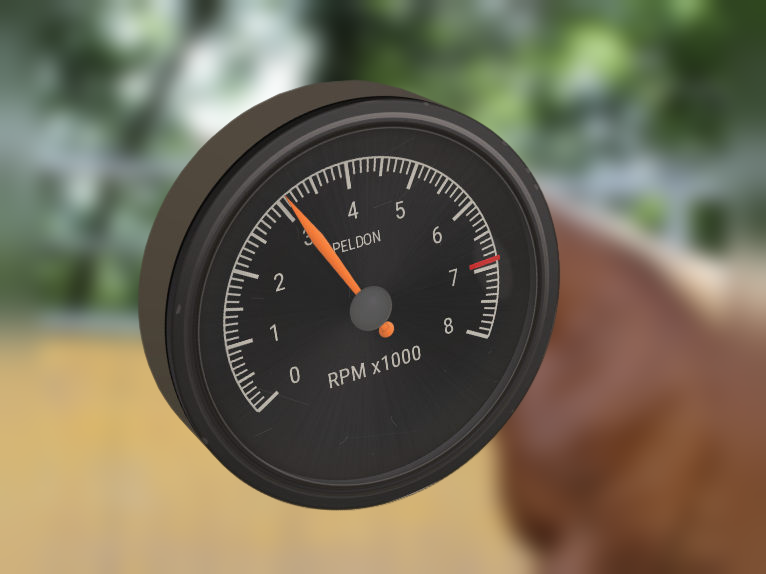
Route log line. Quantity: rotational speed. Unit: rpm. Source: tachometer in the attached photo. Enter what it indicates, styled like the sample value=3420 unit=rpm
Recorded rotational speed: value=3100 unit=rpm
